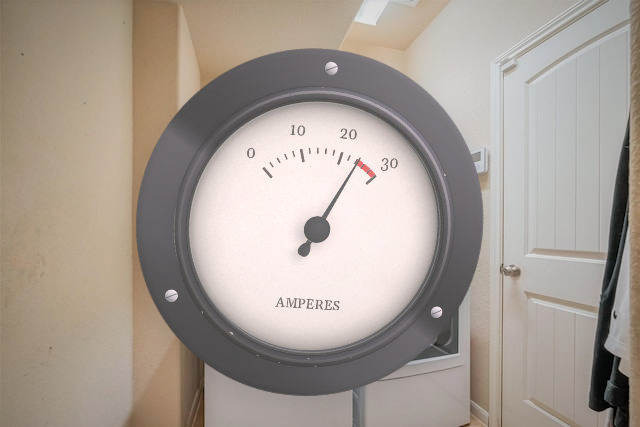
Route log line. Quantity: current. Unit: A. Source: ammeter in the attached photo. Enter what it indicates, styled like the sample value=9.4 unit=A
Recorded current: value=24 unit=A
